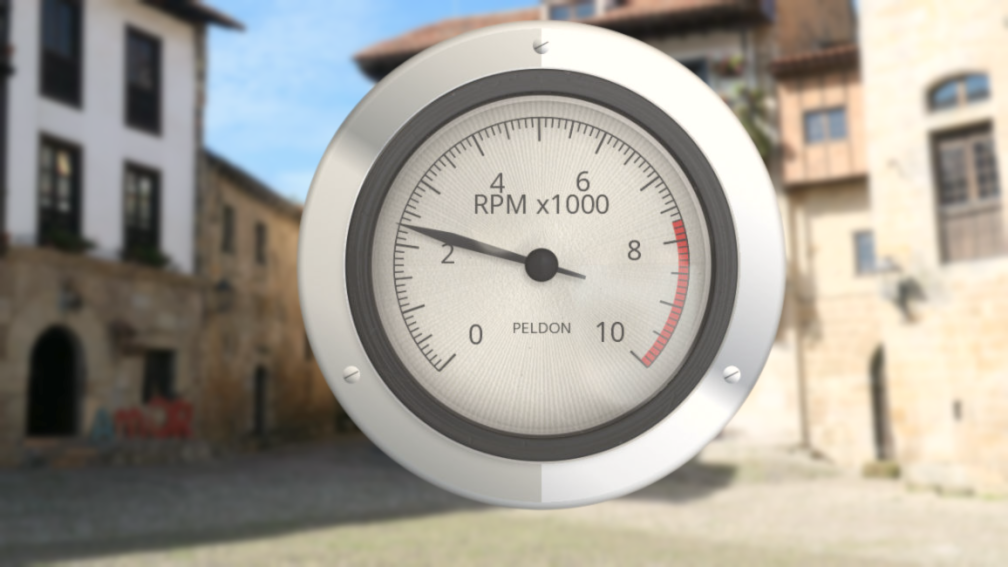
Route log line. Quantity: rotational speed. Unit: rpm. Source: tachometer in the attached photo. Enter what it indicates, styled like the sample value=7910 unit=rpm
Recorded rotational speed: value=2300 unit=rpm
